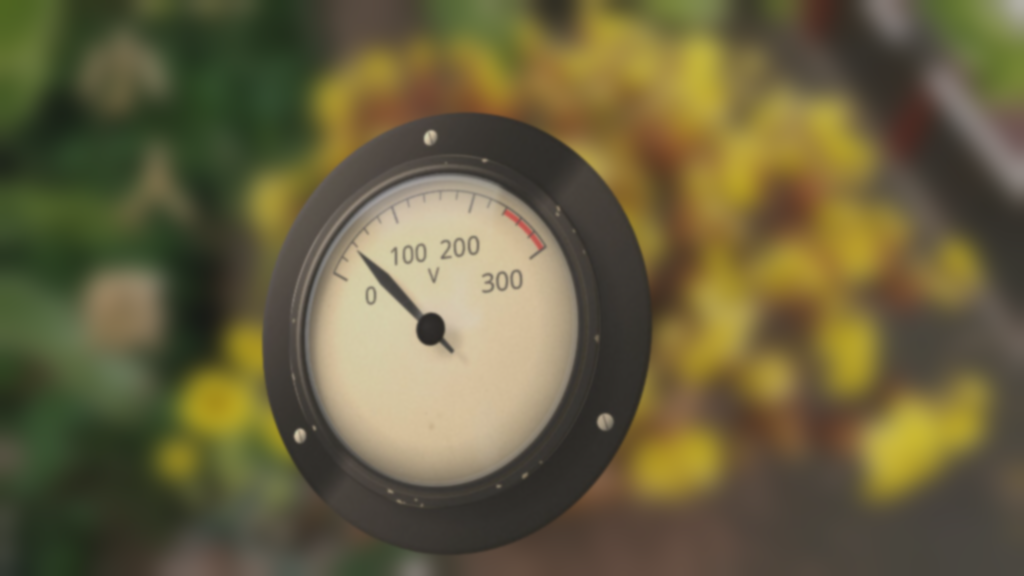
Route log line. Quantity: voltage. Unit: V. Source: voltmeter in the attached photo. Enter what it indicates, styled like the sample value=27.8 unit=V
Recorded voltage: value=40 unit=V
